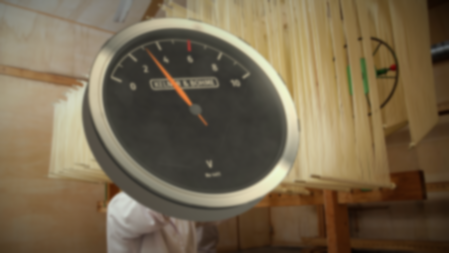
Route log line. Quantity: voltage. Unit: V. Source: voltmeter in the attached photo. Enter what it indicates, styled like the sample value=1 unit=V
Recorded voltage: value=3 unit=V
